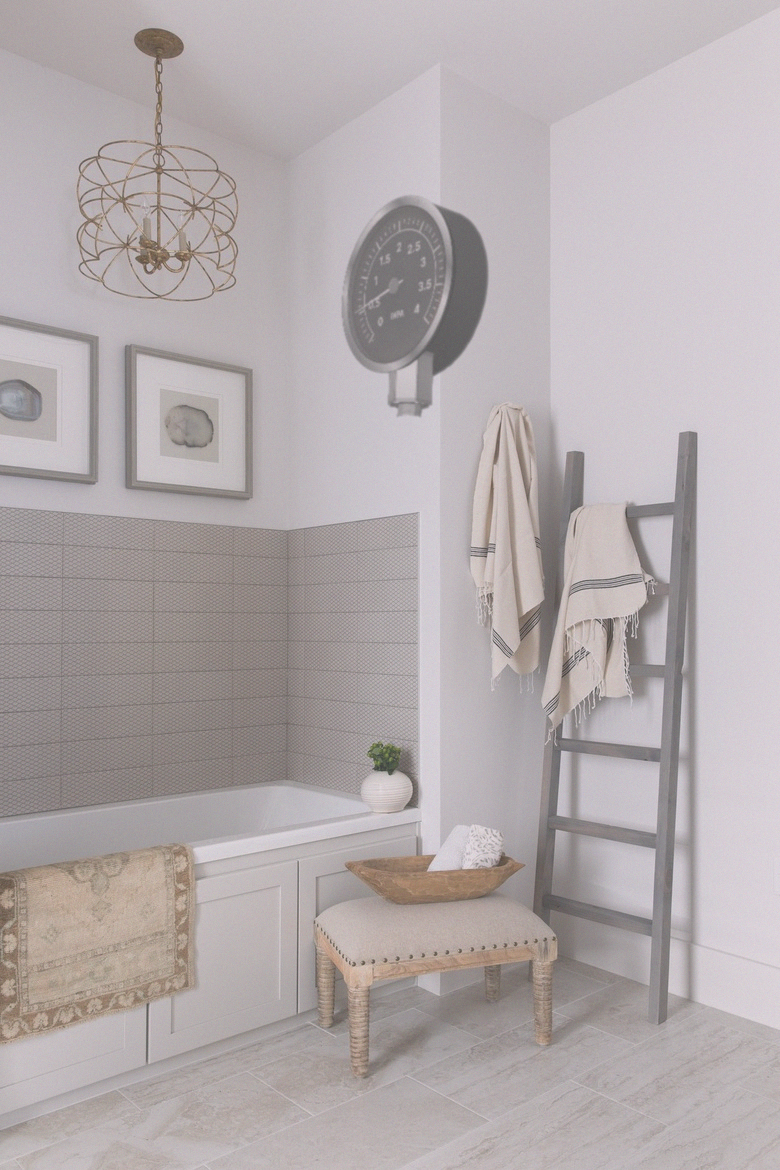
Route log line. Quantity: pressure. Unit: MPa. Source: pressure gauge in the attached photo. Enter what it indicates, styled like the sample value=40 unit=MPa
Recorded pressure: value=0.5 unit=MPa
